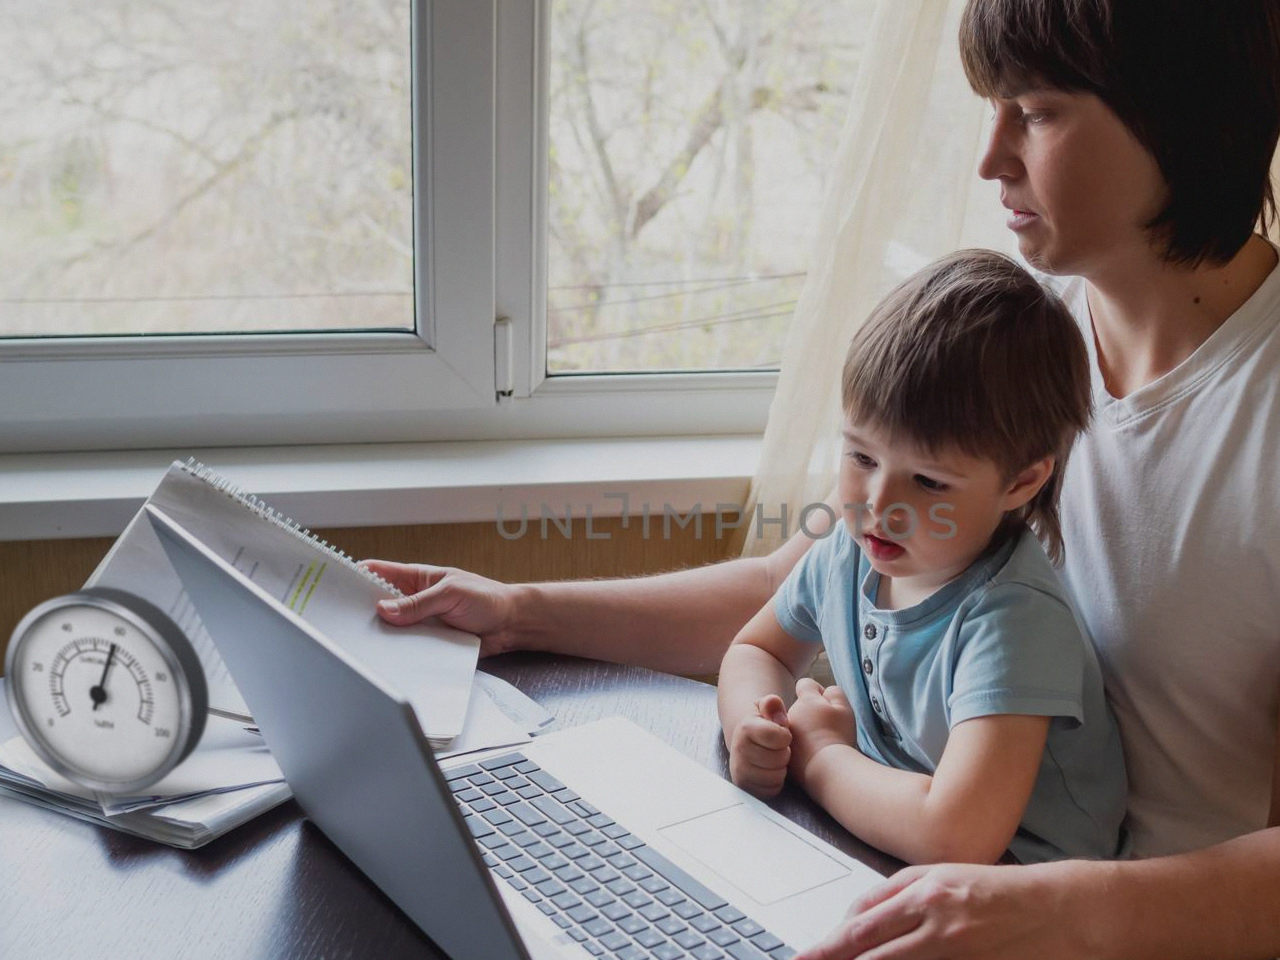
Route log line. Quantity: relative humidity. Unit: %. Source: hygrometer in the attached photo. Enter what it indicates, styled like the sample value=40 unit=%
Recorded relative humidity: value=60 unit=%
